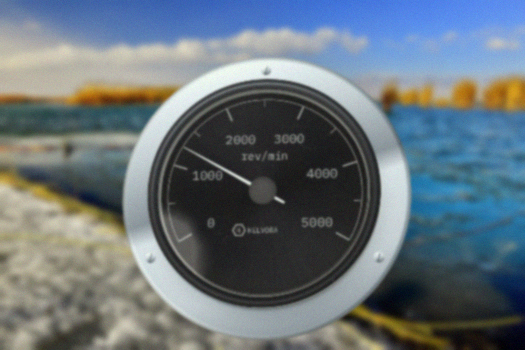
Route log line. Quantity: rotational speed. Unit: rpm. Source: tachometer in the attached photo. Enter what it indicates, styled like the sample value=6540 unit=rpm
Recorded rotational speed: value=1250 unit=rpm
